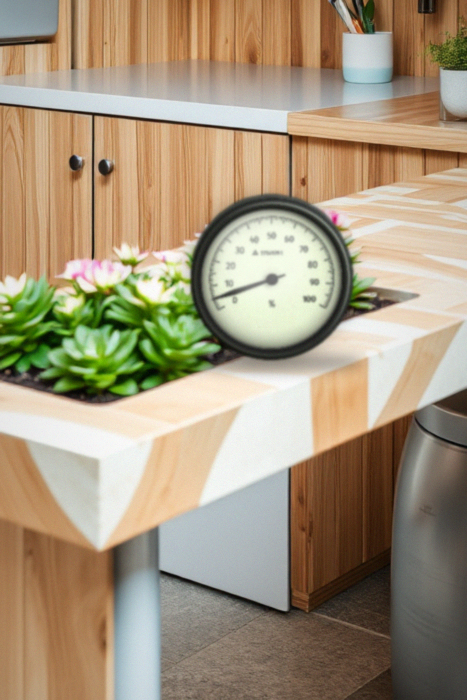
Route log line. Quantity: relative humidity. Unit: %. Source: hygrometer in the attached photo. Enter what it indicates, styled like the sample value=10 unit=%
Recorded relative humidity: value=5 unit=%
